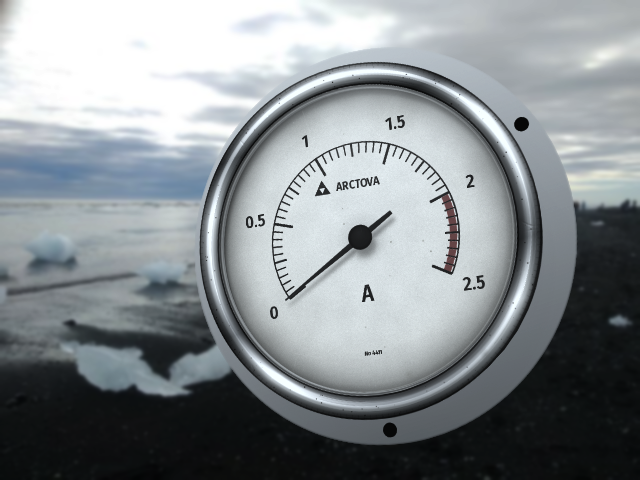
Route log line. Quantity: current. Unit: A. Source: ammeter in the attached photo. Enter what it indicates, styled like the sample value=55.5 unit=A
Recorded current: value=0 unit=A
